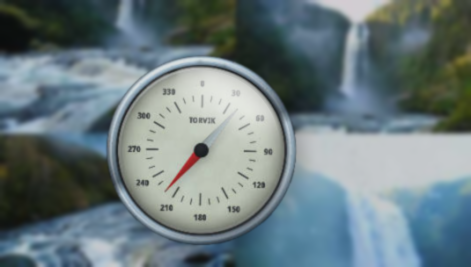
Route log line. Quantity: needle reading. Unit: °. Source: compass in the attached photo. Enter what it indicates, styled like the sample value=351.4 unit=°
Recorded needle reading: value=220 unit=°
